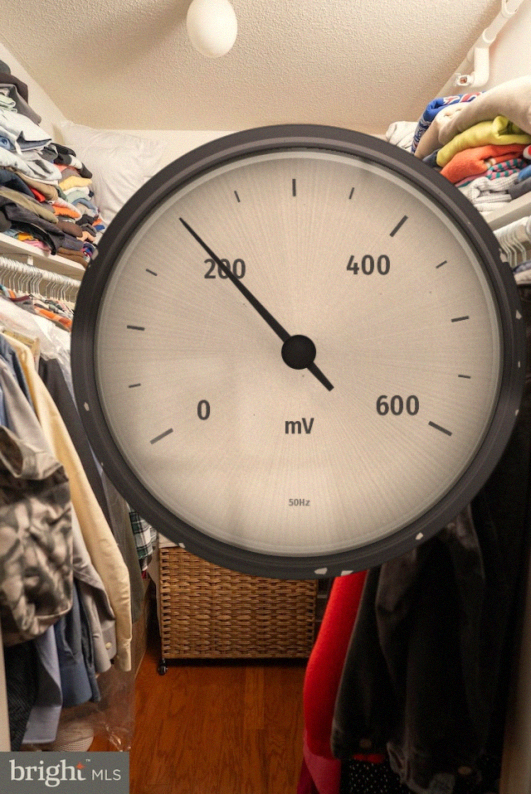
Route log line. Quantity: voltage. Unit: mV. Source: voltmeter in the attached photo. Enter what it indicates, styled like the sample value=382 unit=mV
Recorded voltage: value=200 unit=mV
